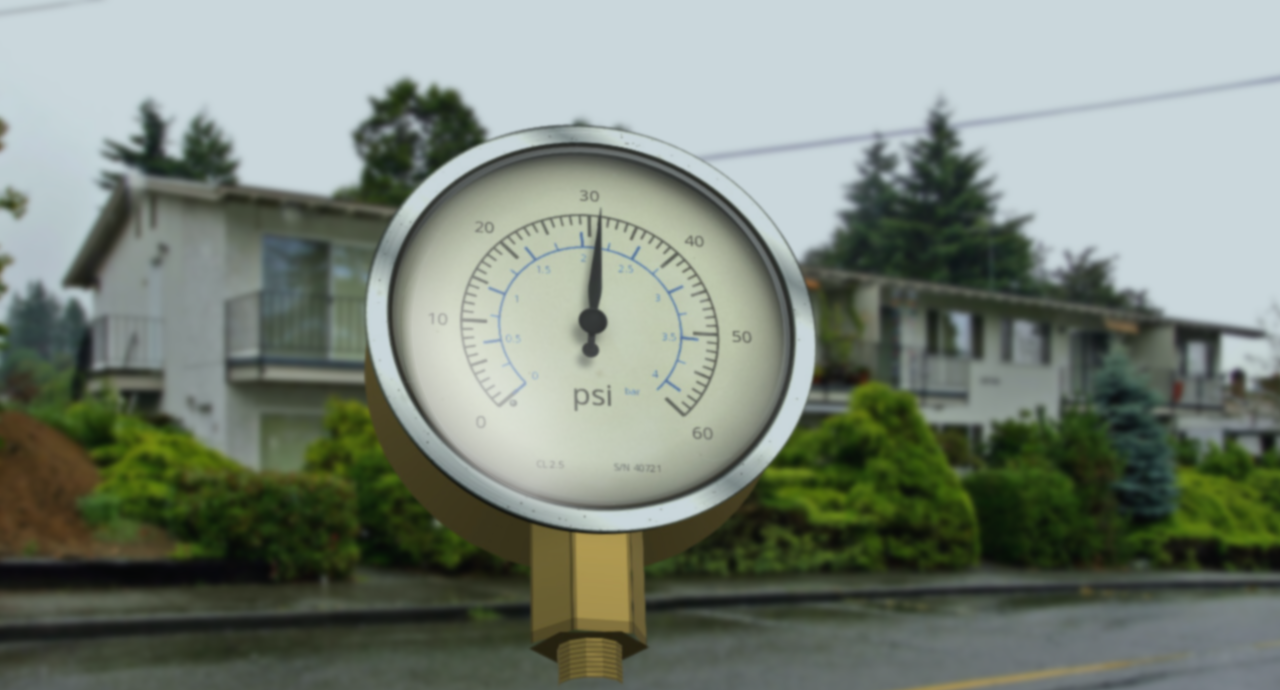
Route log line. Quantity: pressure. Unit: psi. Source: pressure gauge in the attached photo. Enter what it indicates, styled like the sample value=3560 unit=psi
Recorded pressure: value=31 unit=psi
